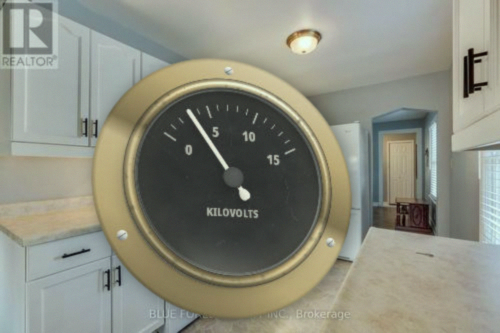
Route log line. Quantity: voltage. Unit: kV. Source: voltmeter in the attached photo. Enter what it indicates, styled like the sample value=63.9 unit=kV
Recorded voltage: value=3 unit=kV
